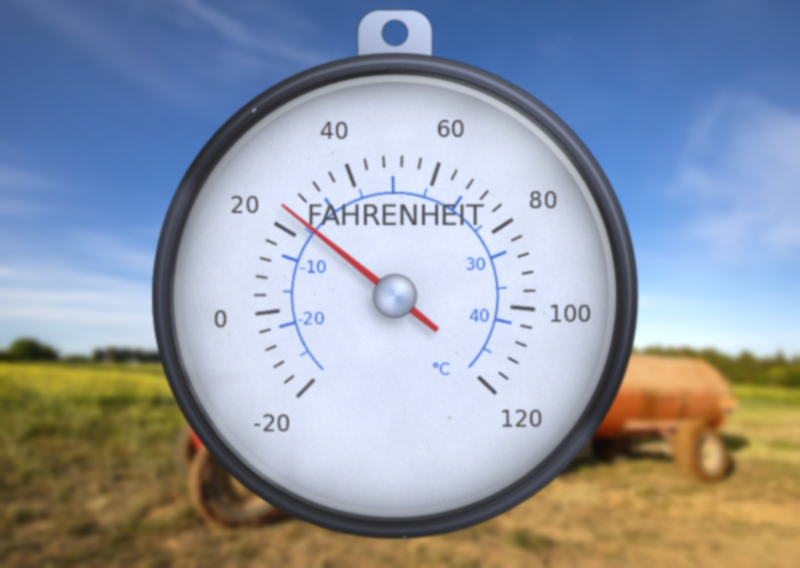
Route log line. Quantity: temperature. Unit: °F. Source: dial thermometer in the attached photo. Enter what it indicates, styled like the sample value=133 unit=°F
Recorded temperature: value=24 unit=°F
